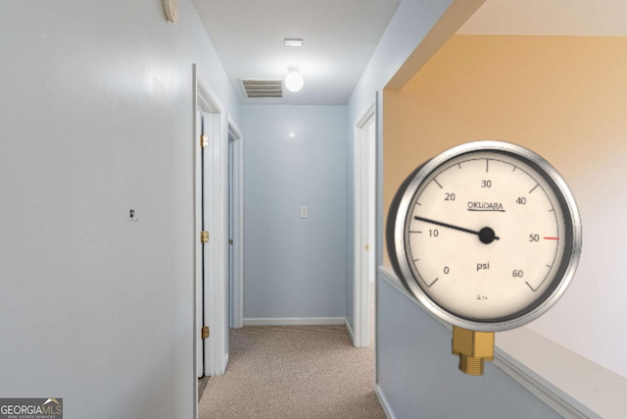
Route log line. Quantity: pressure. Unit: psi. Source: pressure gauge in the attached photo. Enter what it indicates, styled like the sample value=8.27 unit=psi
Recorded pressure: value=12.5 unit=psi
